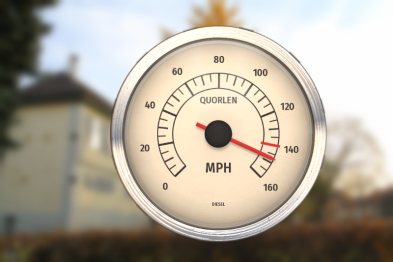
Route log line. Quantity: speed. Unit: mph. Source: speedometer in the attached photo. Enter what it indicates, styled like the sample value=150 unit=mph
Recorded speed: value=147.5 unit=mph
